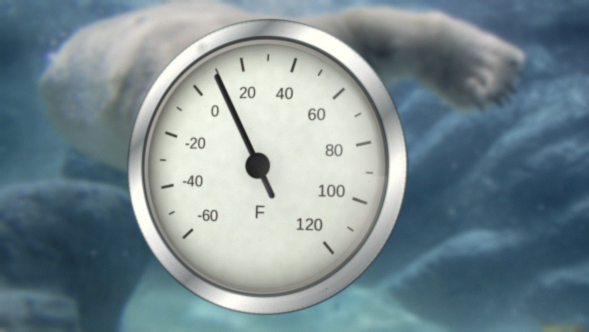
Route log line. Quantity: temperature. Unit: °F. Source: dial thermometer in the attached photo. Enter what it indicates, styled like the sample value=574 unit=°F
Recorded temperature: value=10 unit=°F
